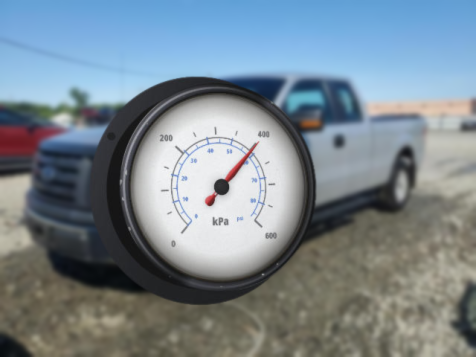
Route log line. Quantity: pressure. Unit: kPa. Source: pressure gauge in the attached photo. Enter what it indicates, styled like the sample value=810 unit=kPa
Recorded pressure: value=400 unit=kPa
